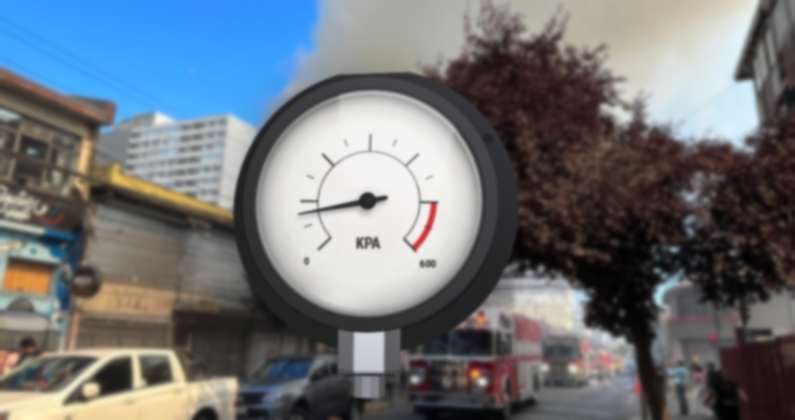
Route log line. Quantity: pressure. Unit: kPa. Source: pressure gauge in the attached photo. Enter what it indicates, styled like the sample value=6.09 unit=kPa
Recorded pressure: value=75 unit=kPa
